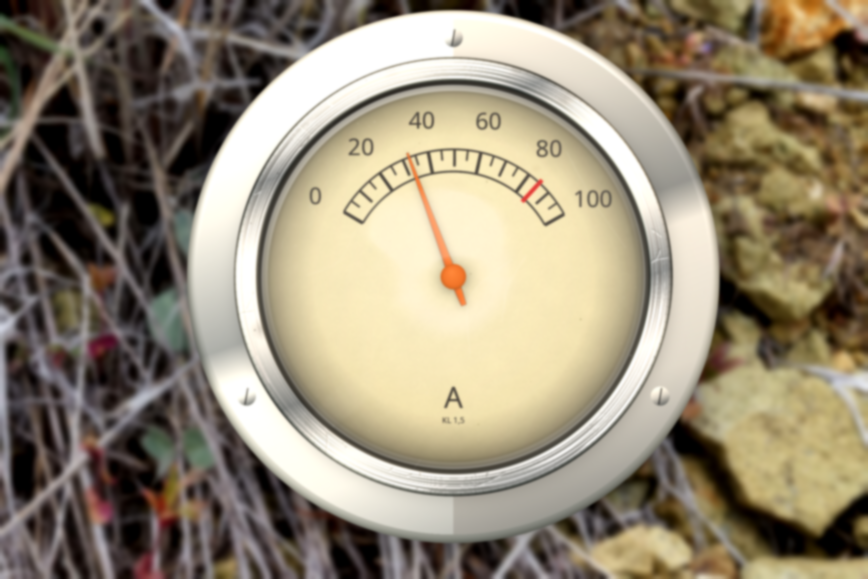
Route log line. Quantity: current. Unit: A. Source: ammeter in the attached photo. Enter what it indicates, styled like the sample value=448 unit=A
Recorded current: value=32.5 unit=A
